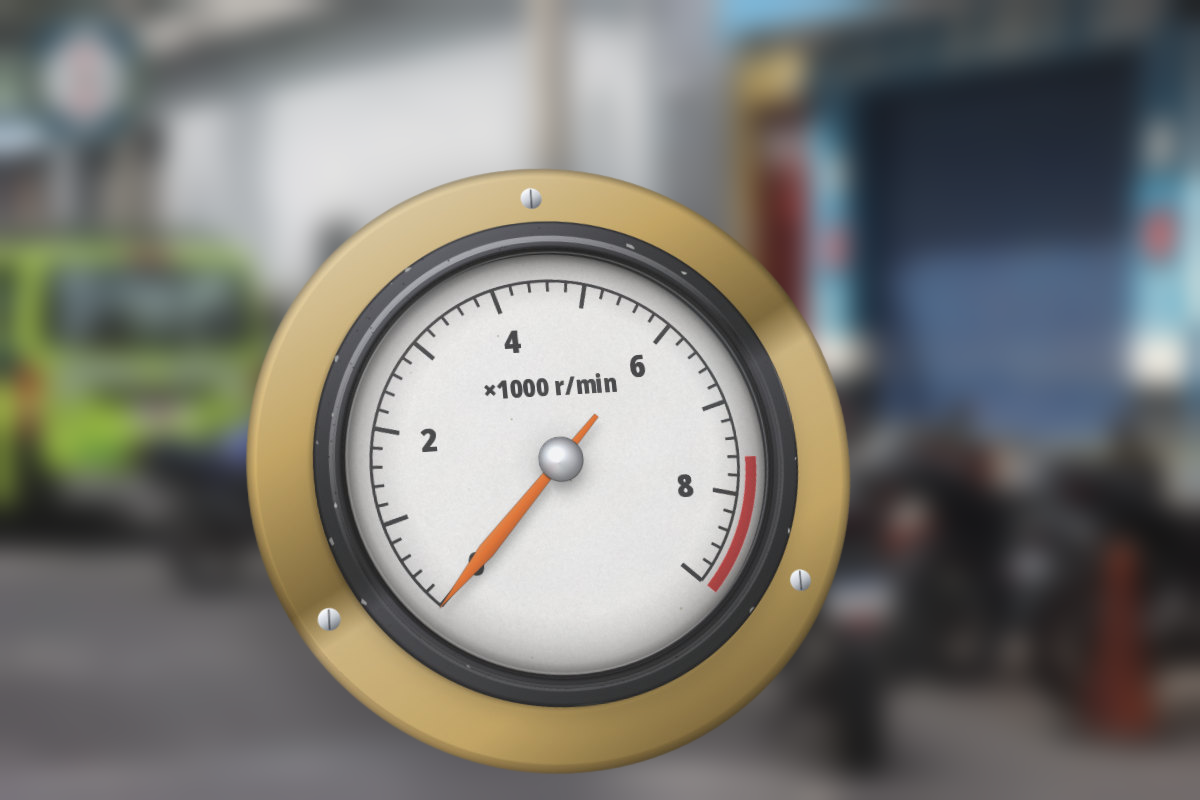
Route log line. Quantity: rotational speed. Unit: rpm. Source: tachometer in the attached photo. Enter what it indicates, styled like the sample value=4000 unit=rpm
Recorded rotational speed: value=0 unit=rpm
